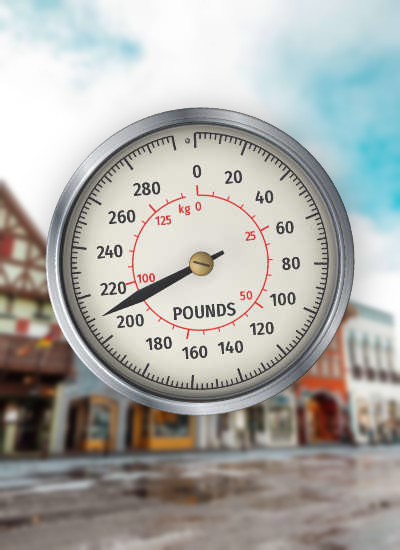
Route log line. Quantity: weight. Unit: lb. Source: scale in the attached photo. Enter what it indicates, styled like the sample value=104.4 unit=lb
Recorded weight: value=210 unit=lb
